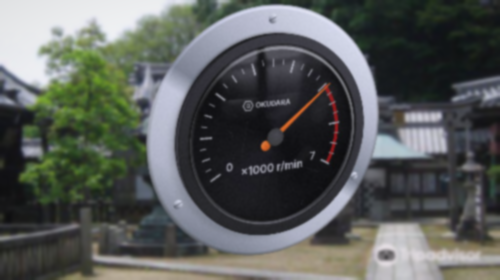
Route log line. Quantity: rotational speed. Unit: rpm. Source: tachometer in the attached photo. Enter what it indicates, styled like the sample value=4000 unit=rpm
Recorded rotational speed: value=5000 unit=rpm
